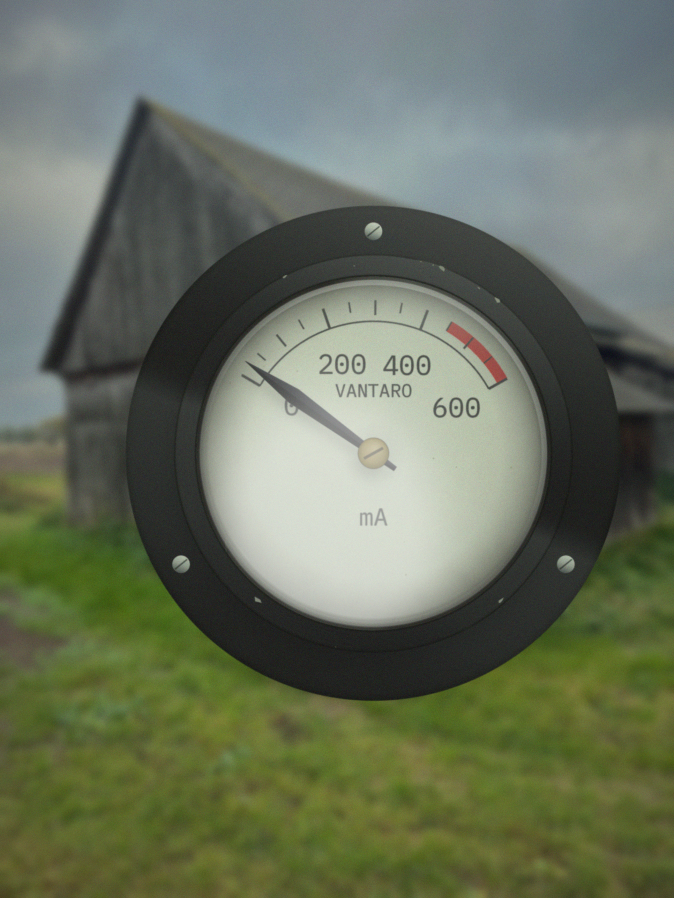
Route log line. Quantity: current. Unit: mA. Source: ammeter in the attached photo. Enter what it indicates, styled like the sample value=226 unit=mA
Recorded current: value=25 unit=mA
